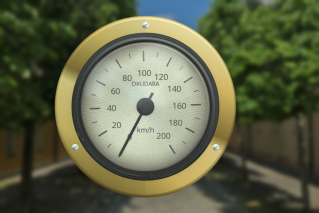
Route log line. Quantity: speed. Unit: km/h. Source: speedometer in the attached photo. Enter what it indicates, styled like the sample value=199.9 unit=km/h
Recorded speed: value=0 unit=km/h
